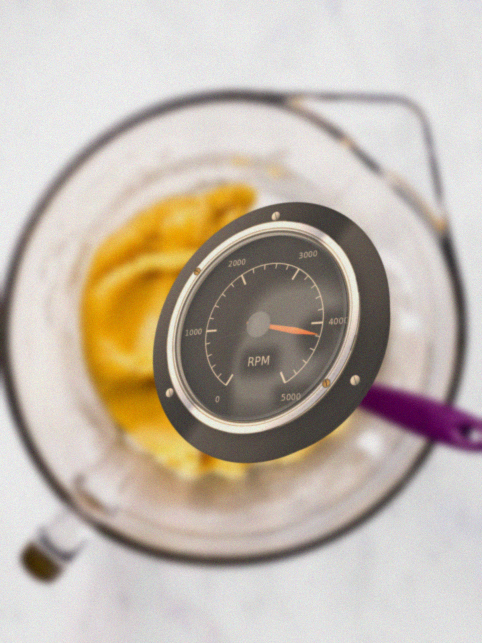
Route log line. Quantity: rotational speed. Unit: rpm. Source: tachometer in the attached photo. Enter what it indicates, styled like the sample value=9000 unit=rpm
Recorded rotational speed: value=4200 unit=rpm
